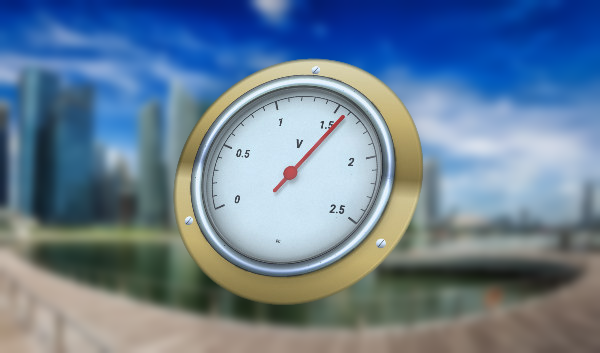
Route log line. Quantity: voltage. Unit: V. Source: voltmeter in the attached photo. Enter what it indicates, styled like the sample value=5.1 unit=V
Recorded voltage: value=1.6 unit=V
